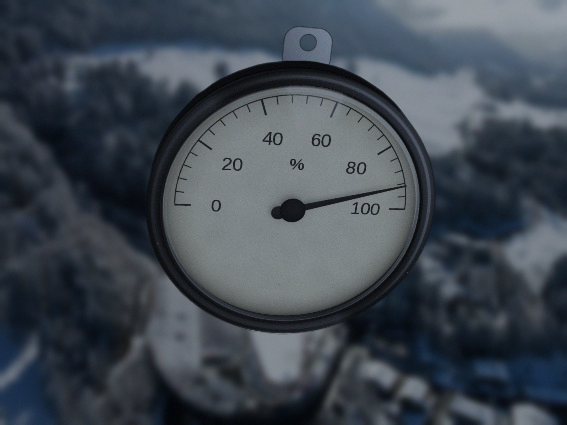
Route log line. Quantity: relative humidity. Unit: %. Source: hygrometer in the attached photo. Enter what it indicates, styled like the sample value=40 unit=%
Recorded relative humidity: value=92 unit=%
